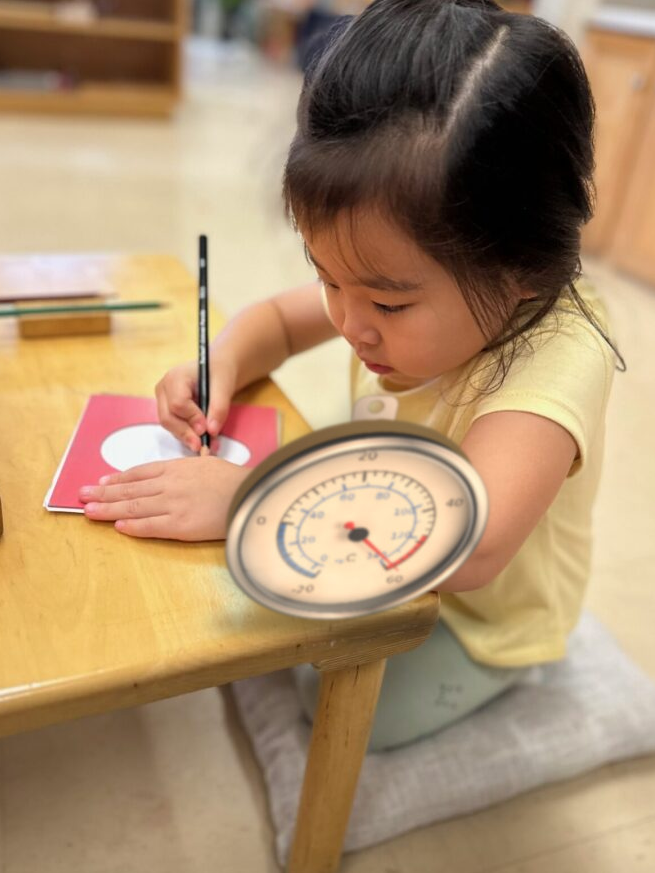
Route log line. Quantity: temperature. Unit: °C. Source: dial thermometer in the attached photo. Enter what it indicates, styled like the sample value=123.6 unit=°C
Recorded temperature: value=58 unit=°C
